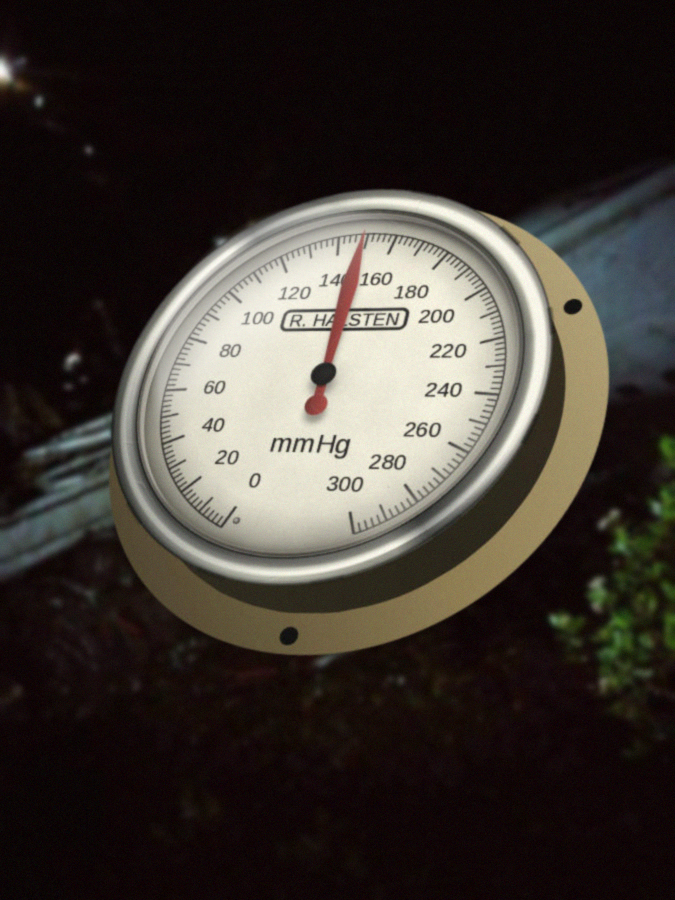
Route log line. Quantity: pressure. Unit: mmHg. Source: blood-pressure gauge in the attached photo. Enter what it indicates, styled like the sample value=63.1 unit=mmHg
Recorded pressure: value=150 unit=mmHg
